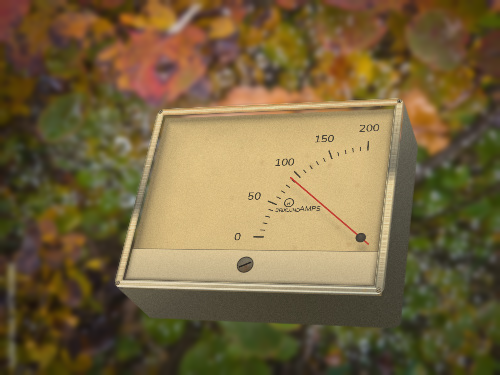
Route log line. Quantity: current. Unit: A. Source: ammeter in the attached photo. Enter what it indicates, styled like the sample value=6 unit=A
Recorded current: value=90 unit=A
